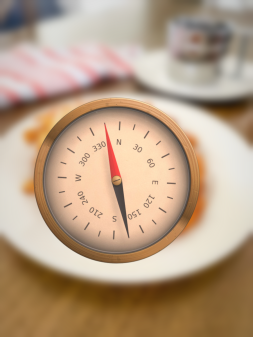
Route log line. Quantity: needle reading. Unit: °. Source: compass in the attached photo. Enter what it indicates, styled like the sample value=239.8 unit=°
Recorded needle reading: value=345 unit=°
